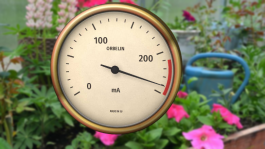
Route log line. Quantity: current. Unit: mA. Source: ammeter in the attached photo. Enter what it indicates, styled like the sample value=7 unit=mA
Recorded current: value=240 unit=mA
